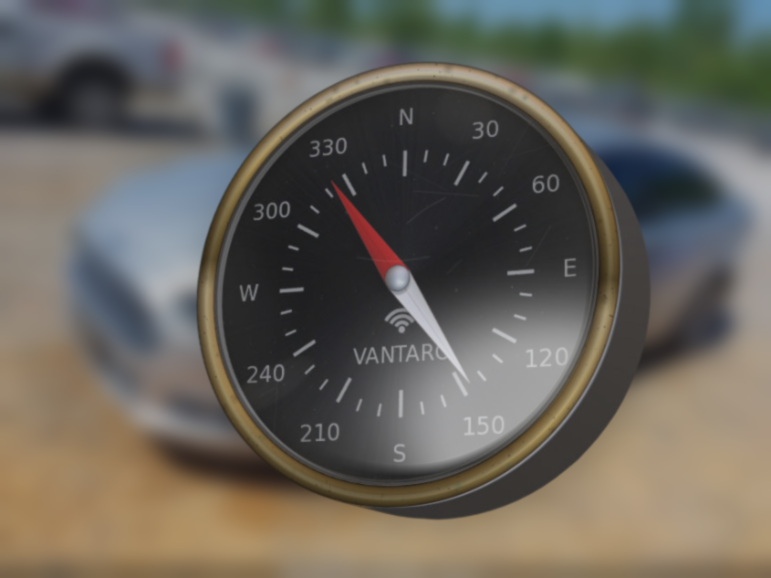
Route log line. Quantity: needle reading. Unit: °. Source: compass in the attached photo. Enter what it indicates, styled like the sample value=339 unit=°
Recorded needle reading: value=325 unit=°
